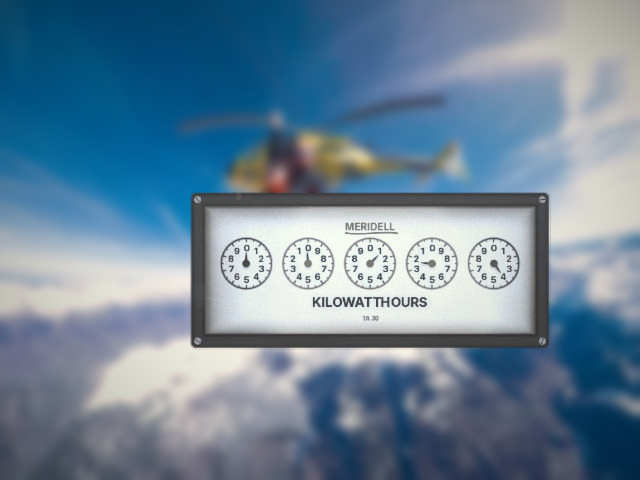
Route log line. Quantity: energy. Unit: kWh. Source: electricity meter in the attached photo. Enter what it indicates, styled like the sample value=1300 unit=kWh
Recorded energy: value=124 unit=kWh
